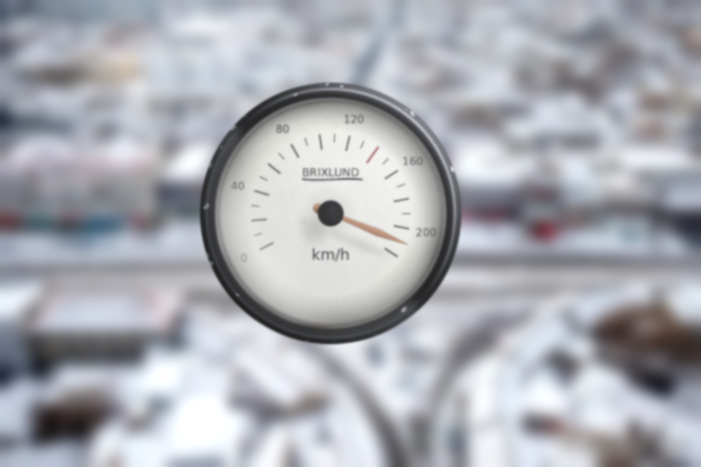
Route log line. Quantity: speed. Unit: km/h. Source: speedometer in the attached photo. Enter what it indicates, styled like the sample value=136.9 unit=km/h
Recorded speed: value=210 unit=km/h
